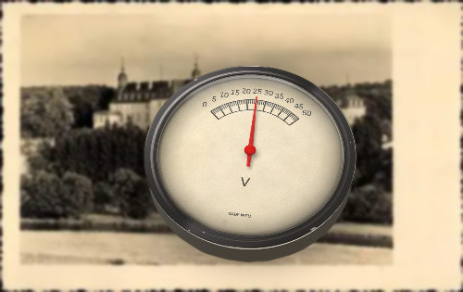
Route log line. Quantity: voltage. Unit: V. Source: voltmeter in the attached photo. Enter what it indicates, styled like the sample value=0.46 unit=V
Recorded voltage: value=25 unit=V
